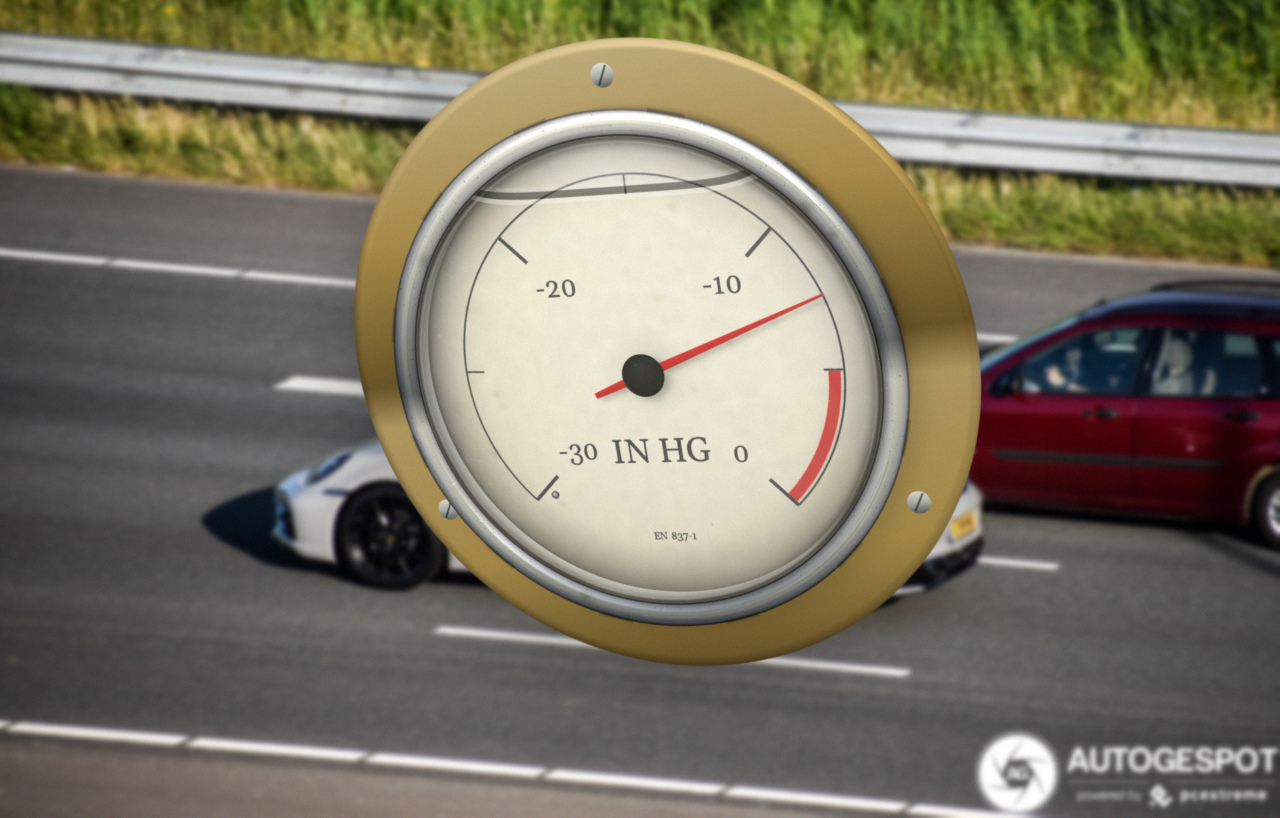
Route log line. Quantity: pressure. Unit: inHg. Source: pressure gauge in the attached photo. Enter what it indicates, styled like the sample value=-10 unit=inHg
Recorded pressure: value=-7.5 unit=inHg
